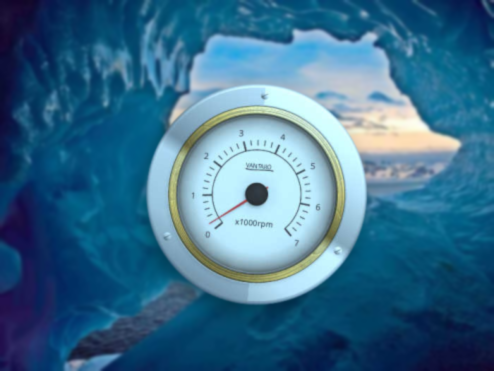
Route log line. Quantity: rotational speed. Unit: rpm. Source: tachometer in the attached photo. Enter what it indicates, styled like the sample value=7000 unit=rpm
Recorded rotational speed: value=200 unit=rpm
